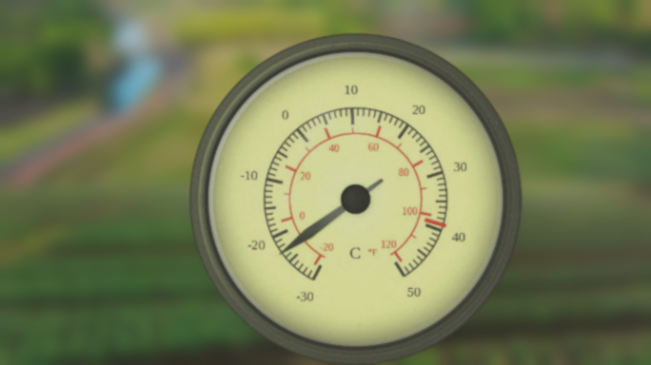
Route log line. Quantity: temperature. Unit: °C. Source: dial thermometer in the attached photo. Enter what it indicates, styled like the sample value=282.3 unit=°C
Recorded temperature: value=-23 unit=°C
